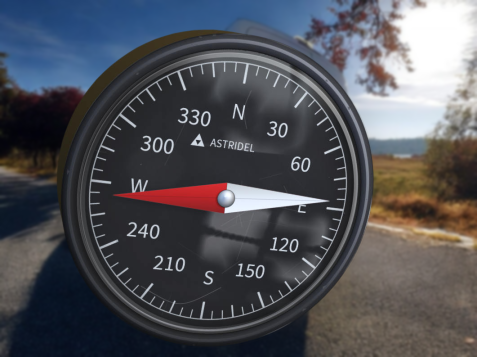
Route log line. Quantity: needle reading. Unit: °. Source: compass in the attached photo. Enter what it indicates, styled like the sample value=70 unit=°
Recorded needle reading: value=265 unit=°
